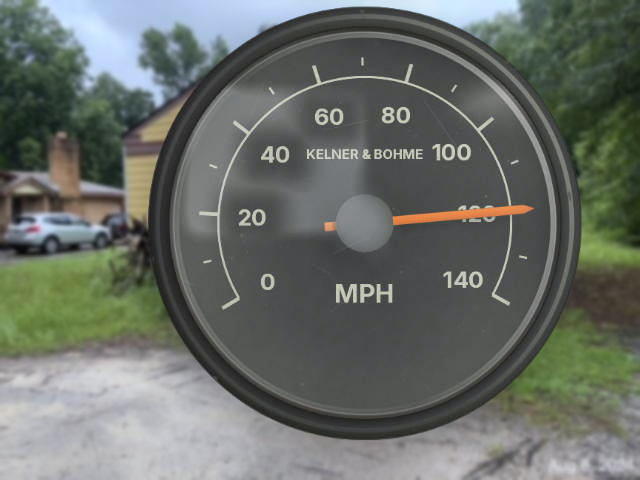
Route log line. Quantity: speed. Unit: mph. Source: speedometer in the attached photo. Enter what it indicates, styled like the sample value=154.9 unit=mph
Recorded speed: value=120 unit=mph
